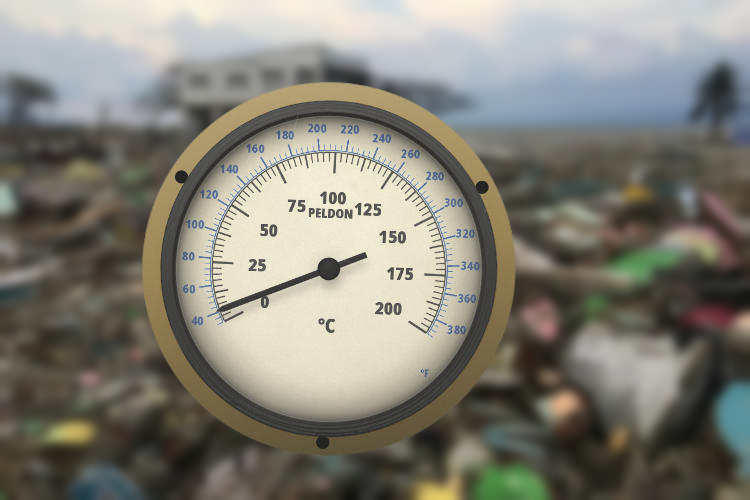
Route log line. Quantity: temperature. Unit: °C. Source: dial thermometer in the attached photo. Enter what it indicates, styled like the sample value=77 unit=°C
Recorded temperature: value=5 unit=°C
